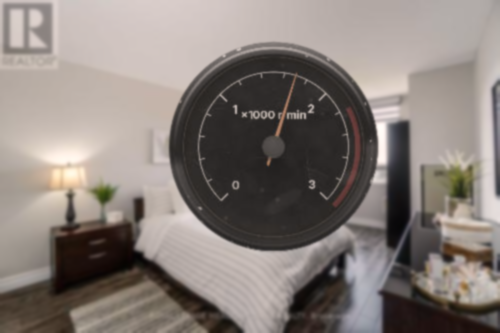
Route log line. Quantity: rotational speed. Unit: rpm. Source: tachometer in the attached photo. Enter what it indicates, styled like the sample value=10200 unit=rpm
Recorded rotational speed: value=1700 unit=rpm
